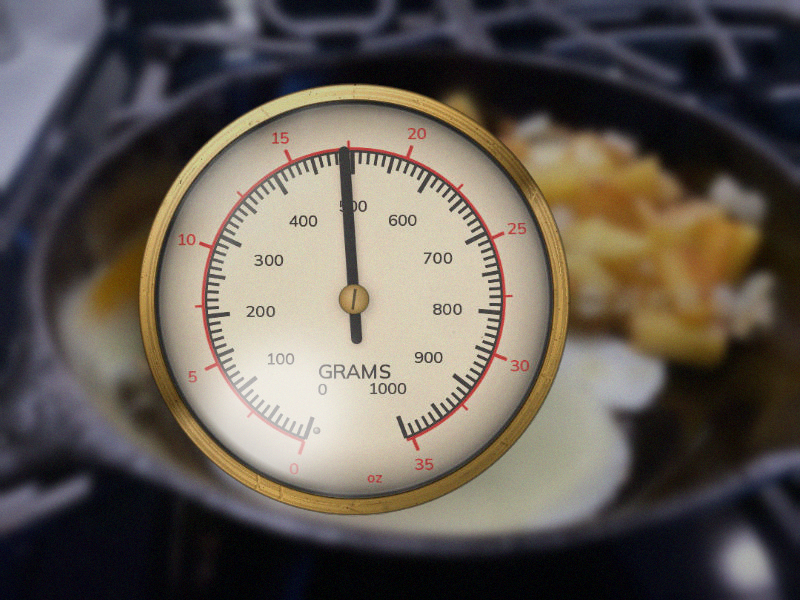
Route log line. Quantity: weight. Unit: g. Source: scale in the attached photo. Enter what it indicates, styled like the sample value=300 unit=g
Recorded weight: value=490 unit=g
